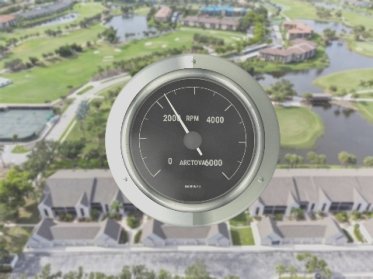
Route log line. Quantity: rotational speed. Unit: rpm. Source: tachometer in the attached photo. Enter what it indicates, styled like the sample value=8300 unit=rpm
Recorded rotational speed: value=2250 unit=rpm
